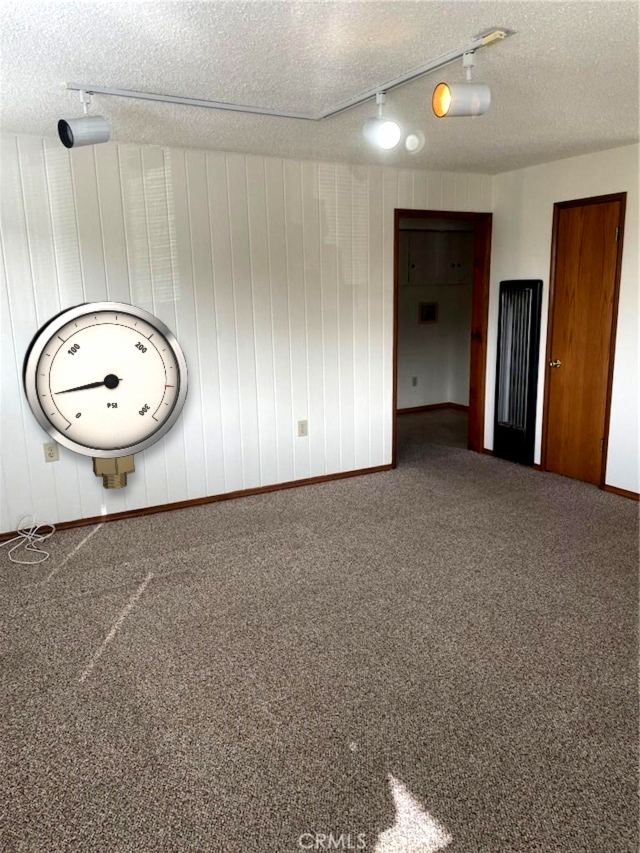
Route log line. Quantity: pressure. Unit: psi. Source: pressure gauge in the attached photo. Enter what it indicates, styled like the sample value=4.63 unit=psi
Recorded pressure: value=40 unit=psi
